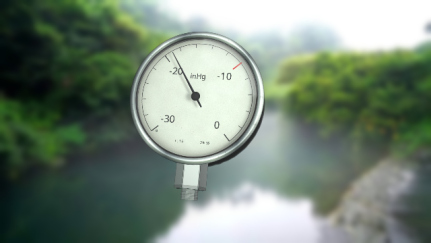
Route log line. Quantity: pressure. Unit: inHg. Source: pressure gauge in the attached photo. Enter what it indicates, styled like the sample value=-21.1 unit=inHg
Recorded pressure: value=-19 unit=inHg
